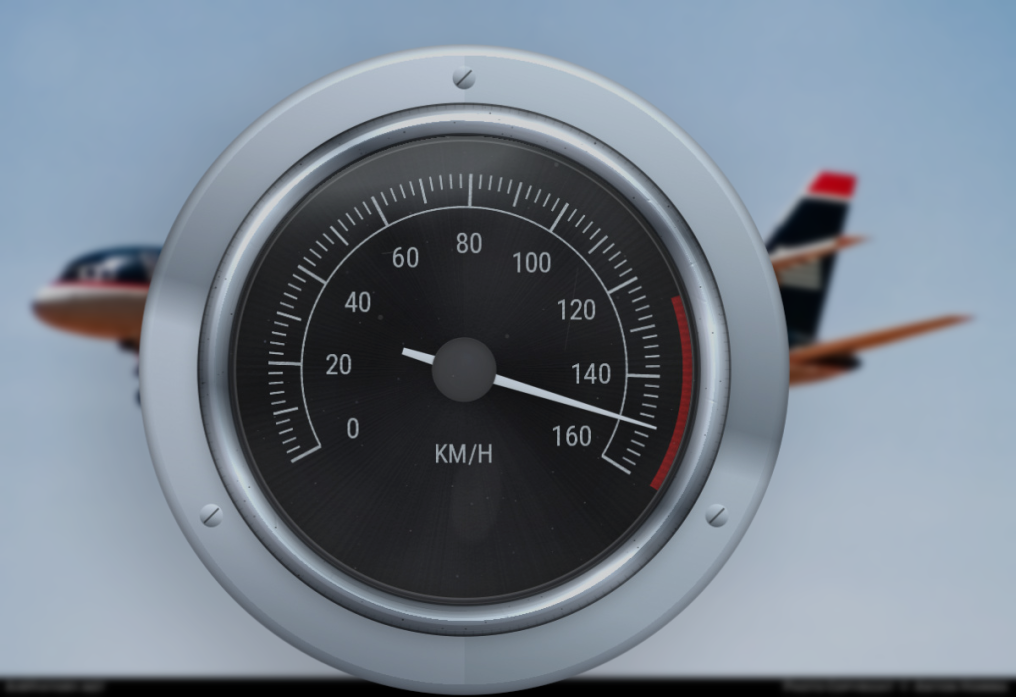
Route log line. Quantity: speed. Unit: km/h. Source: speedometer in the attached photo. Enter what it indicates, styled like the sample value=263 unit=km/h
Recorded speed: value=150 unit=km/h
